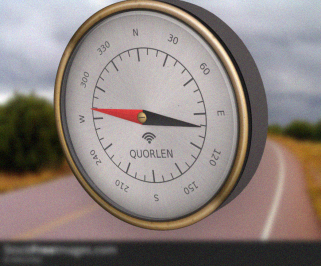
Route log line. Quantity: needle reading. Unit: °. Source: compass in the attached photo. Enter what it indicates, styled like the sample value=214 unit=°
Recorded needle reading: value=280 unit=°
